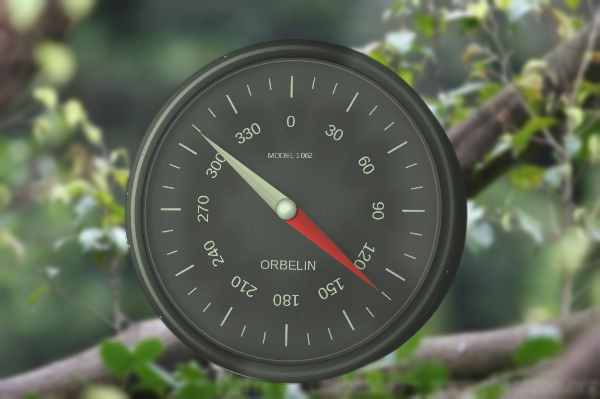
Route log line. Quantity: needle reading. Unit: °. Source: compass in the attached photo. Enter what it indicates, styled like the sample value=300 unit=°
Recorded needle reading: value=130 unit=°
